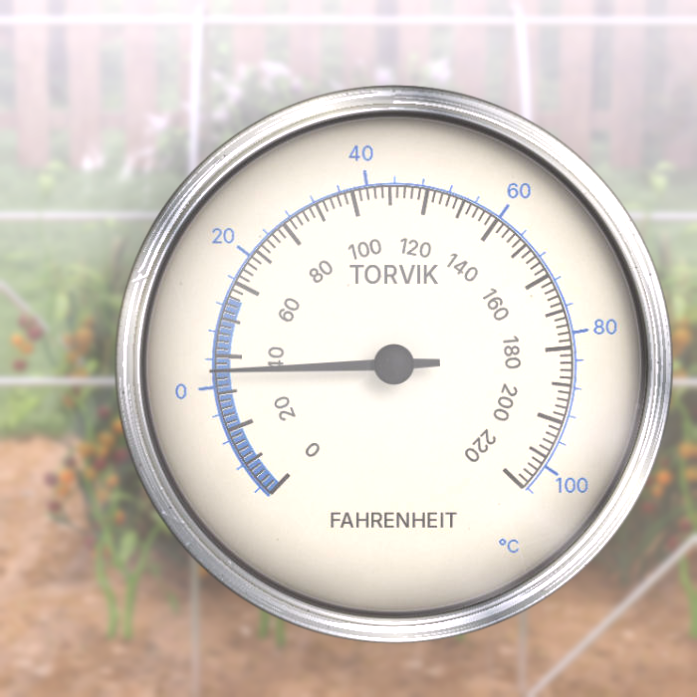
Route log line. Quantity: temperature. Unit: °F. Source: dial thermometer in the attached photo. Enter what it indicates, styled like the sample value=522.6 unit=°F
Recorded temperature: value=36 unit=°F
